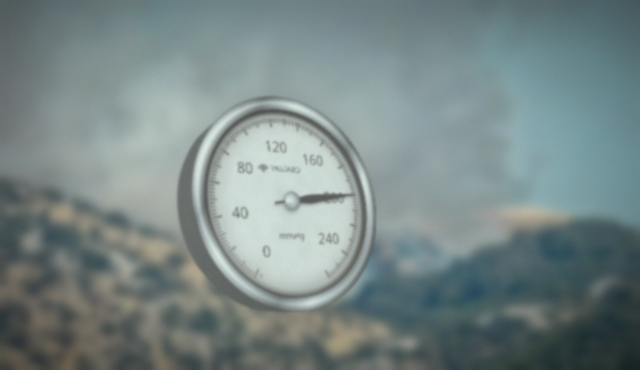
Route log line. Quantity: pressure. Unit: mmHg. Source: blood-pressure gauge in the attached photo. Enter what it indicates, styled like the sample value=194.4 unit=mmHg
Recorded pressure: value=200 unit=mmHg
